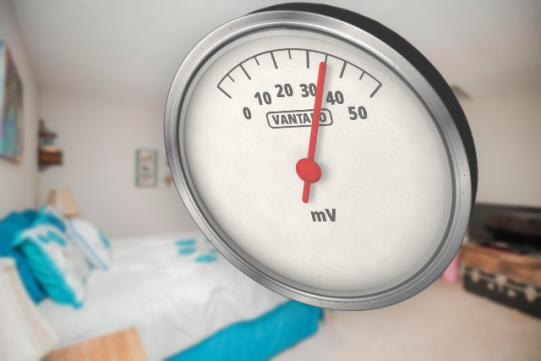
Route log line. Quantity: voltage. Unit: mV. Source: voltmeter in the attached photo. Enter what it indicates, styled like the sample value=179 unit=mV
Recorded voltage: value=35 unit=mV
